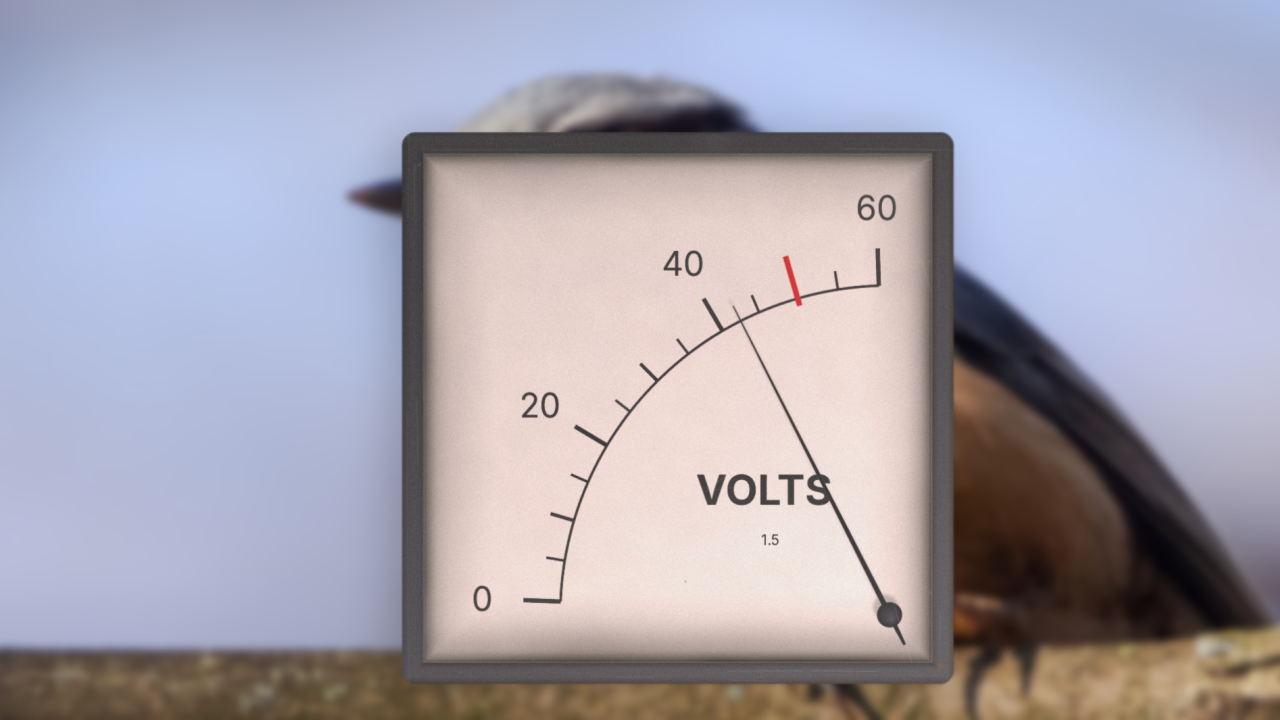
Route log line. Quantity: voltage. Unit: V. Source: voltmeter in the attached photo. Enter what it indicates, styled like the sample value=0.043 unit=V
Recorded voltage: value=42.5 unit=V
